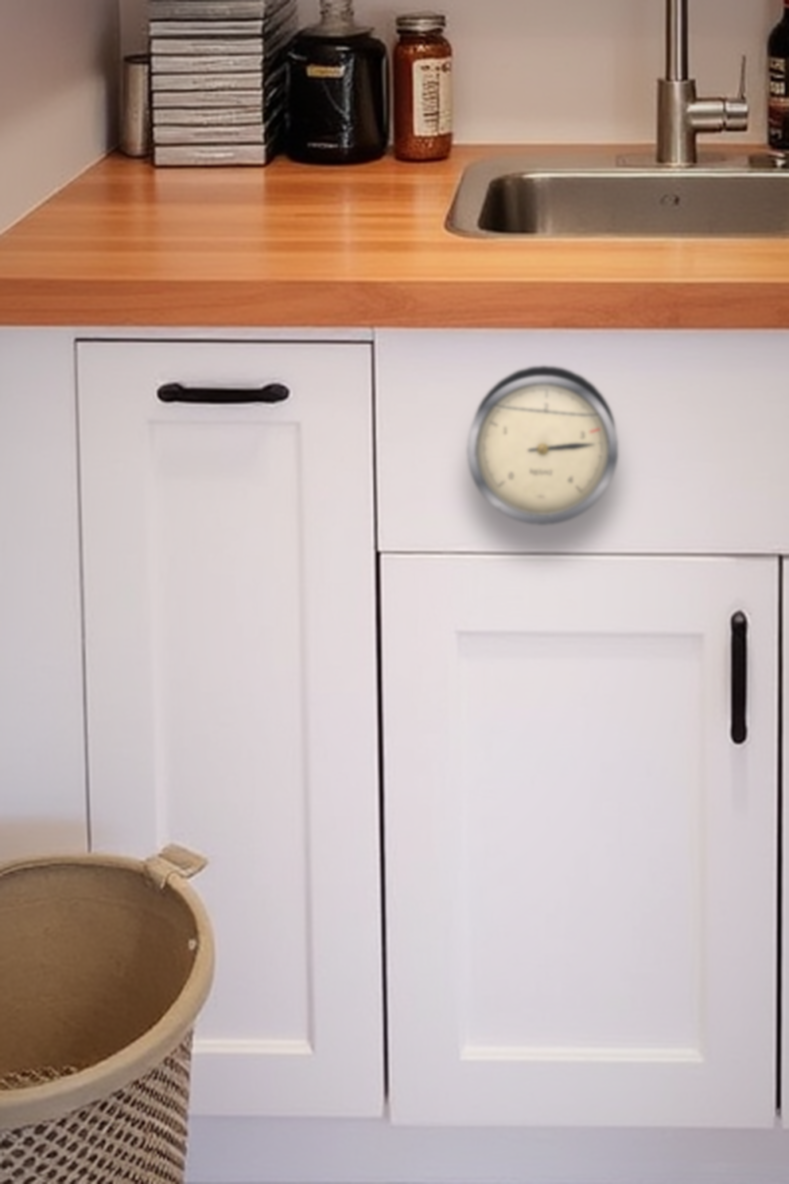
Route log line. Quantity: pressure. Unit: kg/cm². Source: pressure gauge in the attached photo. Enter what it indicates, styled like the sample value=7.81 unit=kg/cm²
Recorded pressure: value=3.2 unit=kg/cm²
